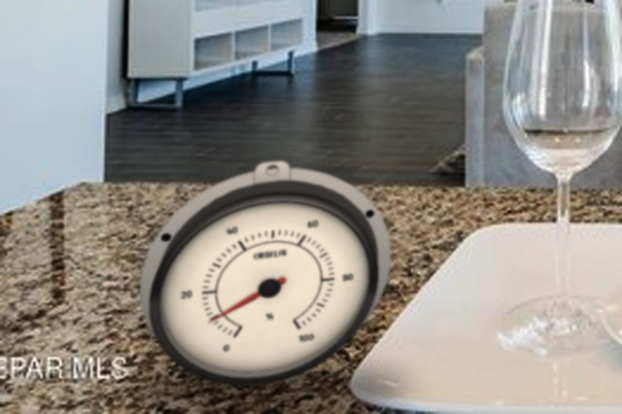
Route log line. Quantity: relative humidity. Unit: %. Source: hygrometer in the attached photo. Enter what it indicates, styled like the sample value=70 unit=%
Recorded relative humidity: value=10 unit=%
